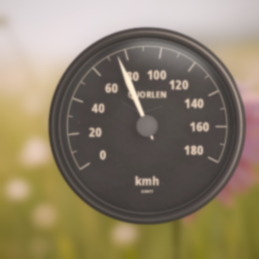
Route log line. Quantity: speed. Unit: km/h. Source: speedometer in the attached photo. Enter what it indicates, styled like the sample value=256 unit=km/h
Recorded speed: value=75 unit=km/h
